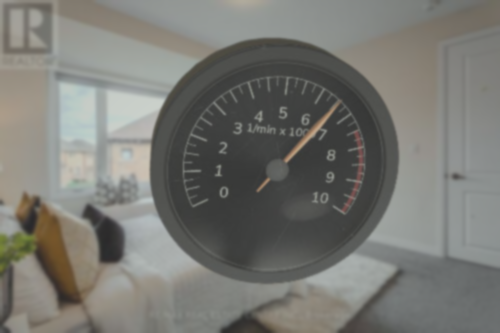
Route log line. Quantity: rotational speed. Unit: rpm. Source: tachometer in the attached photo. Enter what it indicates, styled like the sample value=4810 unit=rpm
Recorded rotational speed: value=6500 unit=rpm
